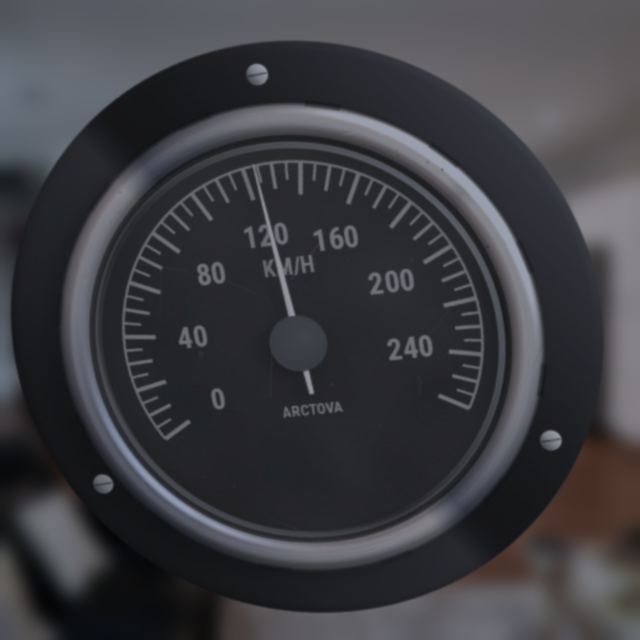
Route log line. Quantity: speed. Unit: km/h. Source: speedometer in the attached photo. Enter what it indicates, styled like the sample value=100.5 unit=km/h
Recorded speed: value=125 unit=km/h
